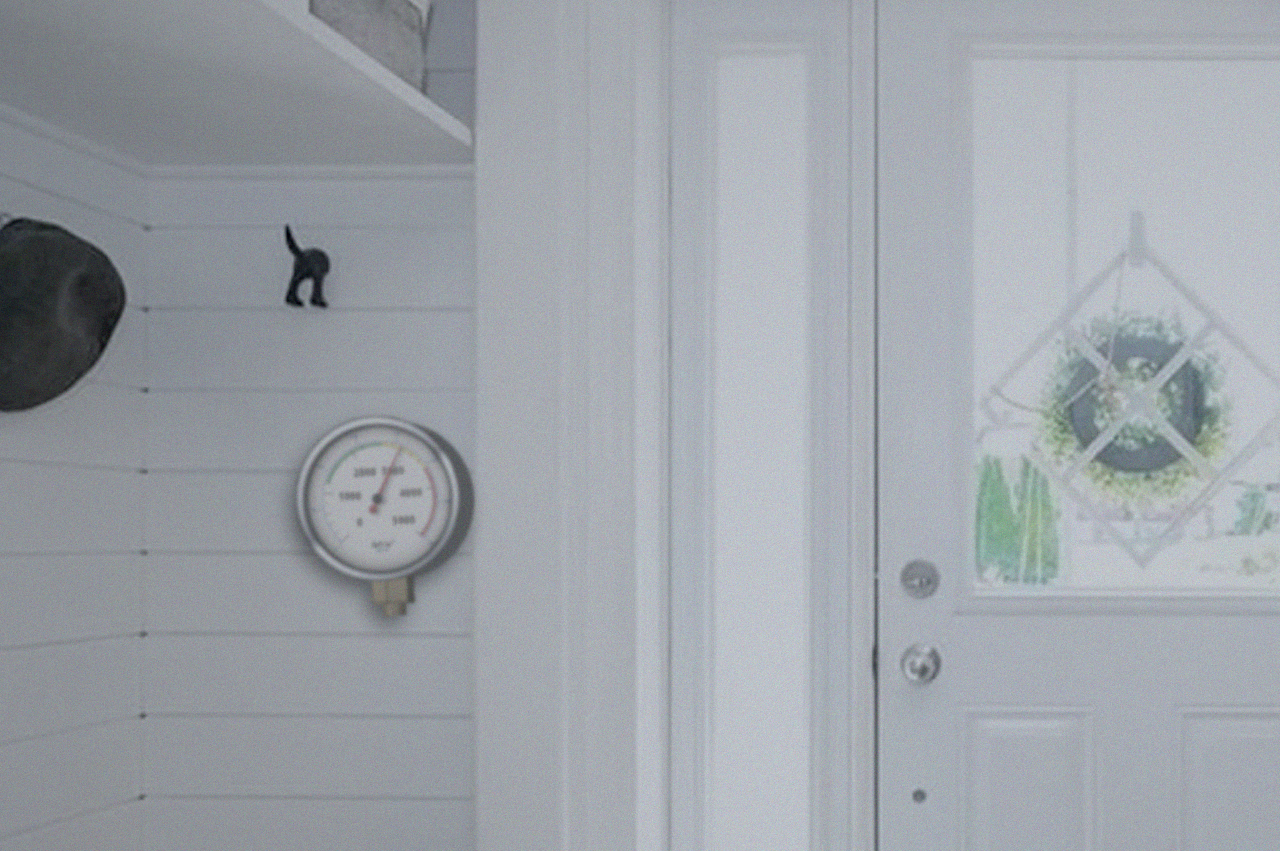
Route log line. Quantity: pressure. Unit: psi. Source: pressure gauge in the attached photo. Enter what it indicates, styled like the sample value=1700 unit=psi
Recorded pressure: value=3000 unit=psi
